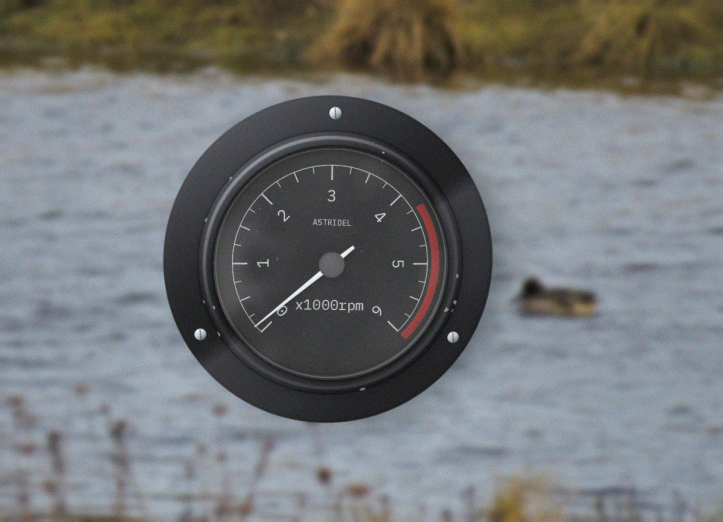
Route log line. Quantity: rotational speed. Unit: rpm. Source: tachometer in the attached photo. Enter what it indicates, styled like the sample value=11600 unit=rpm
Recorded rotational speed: value=125 unit=rpm
